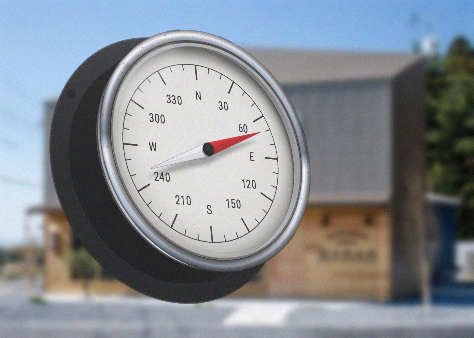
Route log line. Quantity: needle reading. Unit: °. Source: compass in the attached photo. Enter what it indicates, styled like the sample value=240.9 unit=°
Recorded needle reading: value=70 unit=°
